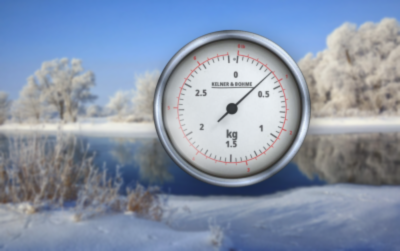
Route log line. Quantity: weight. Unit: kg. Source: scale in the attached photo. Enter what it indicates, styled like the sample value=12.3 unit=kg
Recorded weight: value=0.35 unit=kg
